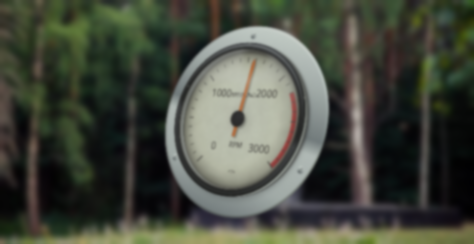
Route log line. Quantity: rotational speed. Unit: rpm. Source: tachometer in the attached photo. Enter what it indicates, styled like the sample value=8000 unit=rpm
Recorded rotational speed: value=1600 unit=rpm
